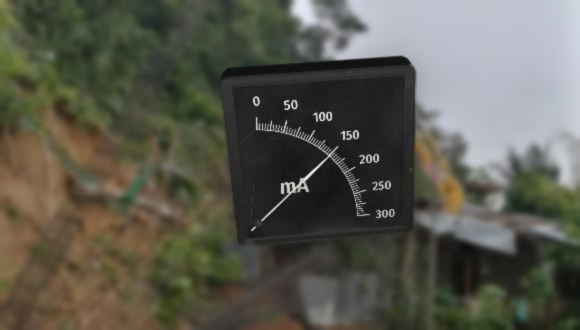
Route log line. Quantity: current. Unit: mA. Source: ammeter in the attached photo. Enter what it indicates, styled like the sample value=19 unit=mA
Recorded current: value=150 unit=mA
